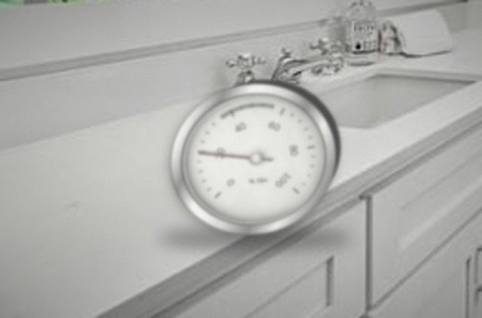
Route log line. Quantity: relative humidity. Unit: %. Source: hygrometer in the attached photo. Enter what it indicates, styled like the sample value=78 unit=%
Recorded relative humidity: value=20 unit=%
